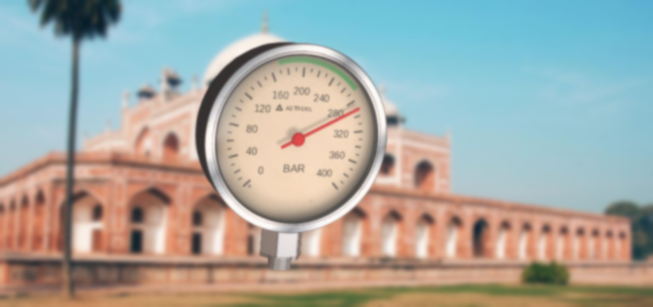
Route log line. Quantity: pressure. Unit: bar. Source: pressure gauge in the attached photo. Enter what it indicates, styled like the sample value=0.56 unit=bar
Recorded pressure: value=290 unit=bar
